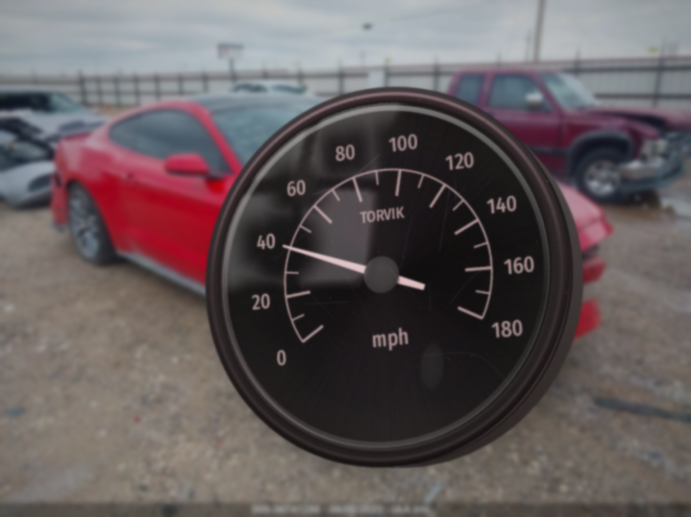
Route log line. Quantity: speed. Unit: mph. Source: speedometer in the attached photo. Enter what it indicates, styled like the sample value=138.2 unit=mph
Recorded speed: value=40 unit=mph
